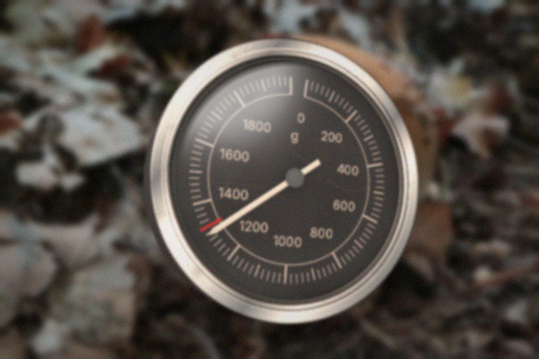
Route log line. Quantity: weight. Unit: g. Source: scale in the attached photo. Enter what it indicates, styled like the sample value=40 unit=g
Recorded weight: value=1300 unit=g
